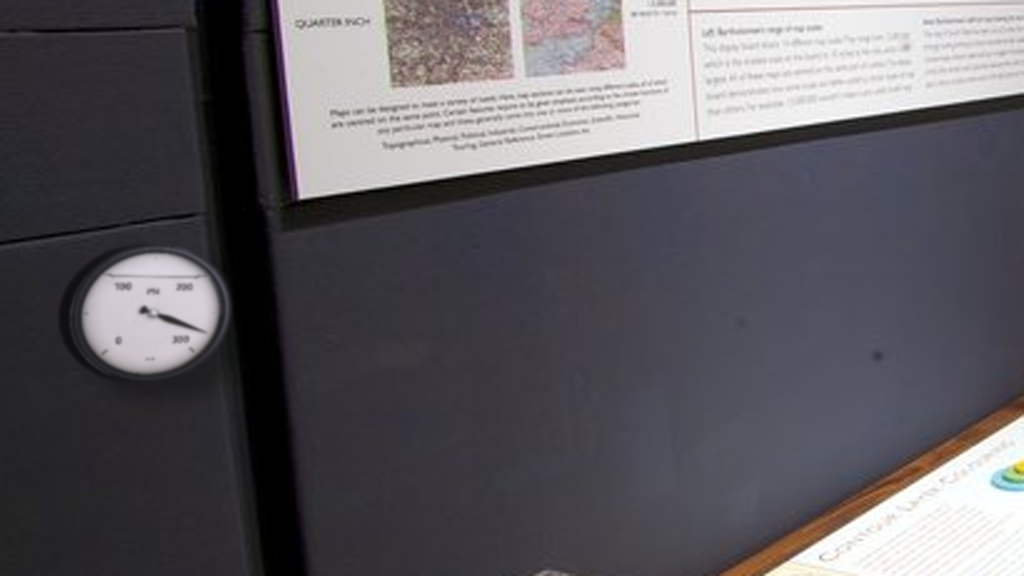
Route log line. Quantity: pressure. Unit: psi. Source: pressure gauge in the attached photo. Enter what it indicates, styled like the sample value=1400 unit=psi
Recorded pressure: value=275 unit=psi
